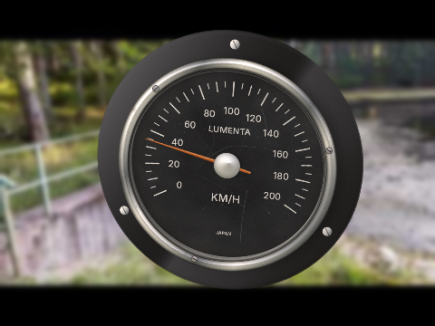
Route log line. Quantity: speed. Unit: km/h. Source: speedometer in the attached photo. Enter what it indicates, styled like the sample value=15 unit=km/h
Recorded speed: value=35 unit=km/h
